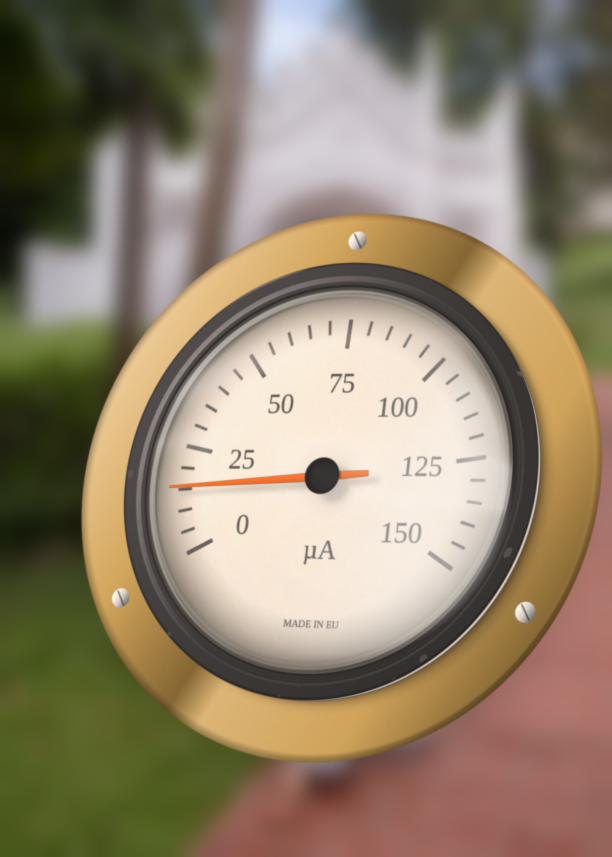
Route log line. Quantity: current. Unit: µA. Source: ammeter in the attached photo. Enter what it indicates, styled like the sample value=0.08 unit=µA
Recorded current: value=15 unit=µA
